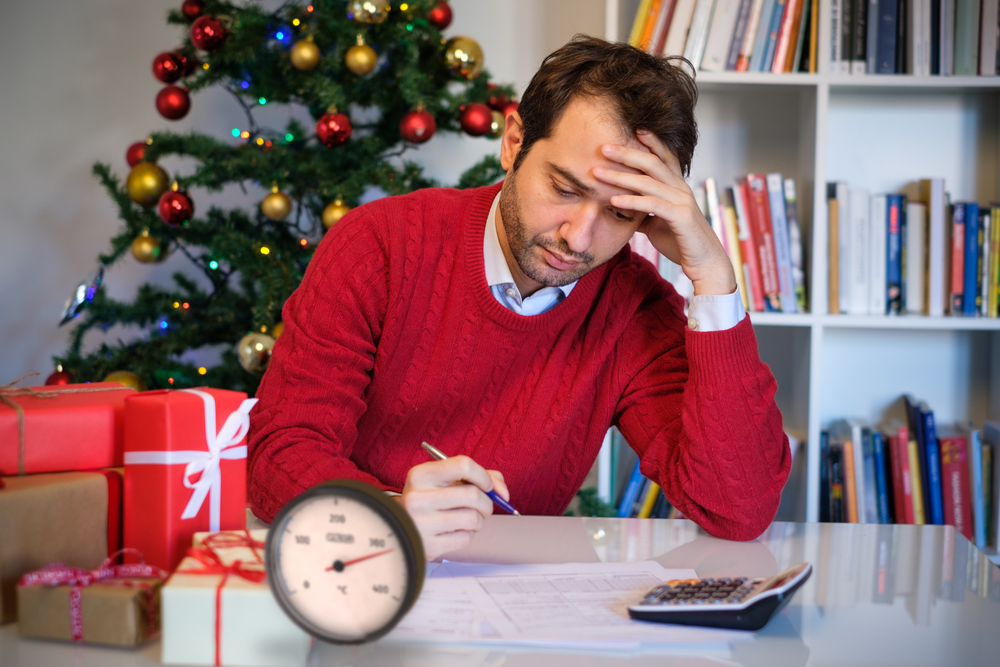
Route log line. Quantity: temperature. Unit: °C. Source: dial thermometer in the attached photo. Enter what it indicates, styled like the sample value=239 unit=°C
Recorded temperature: value=320 unit=°C
